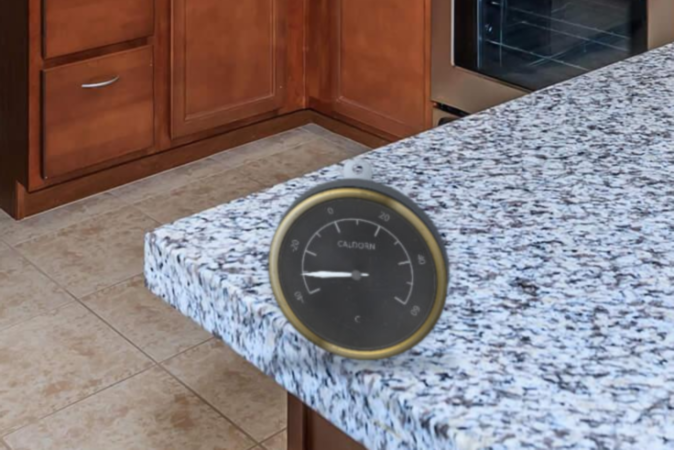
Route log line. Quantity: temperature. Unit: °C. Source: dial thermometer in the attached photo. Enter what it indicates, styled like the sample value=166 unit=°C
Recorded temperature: value=-30 unit=°C
